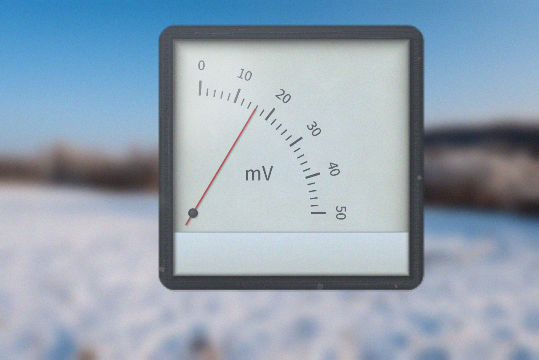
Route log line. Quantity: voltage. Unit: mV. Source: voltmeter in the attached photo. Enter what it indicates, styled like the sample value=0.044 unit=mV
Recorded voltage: value=16 unit=mV
